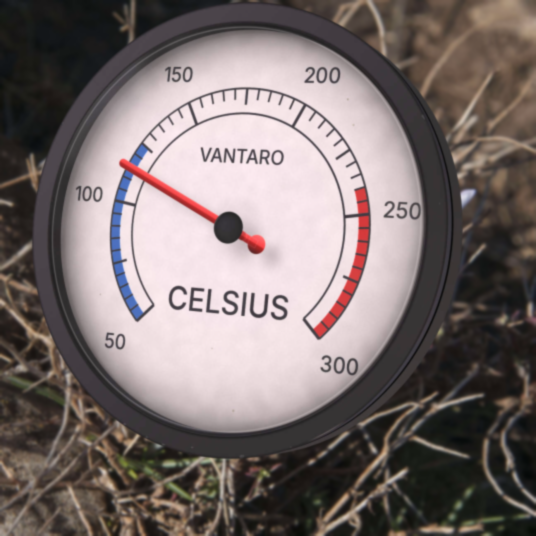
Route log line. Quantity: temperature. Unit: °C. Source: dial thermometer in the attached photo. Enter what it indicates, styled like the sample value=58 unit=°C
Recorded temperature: value=115 unit=°C
